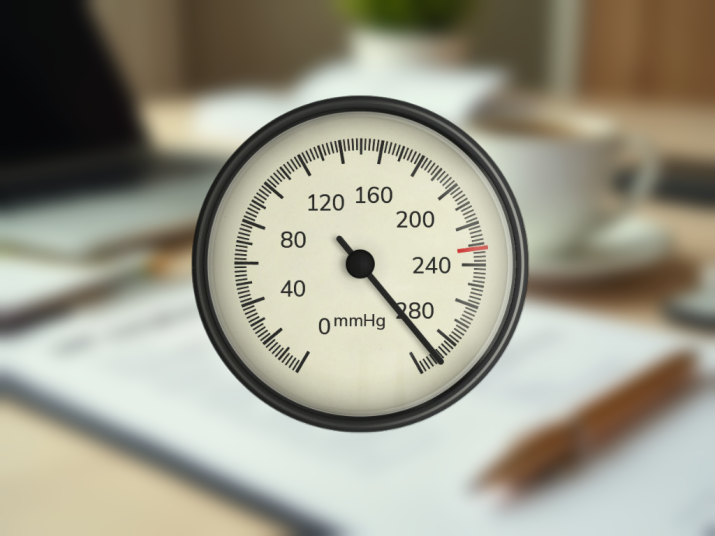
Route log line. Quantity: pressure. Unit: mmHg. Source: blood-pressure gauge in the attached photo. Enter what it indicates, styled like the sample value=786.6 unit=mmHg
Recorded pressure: value=290 unit=mmHg
